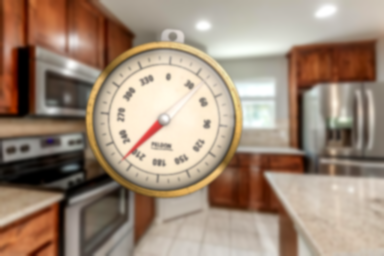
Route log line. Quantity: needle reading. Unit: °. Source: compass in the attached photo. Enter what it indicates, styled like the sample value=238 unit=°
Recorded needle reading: value=220 unit=°
